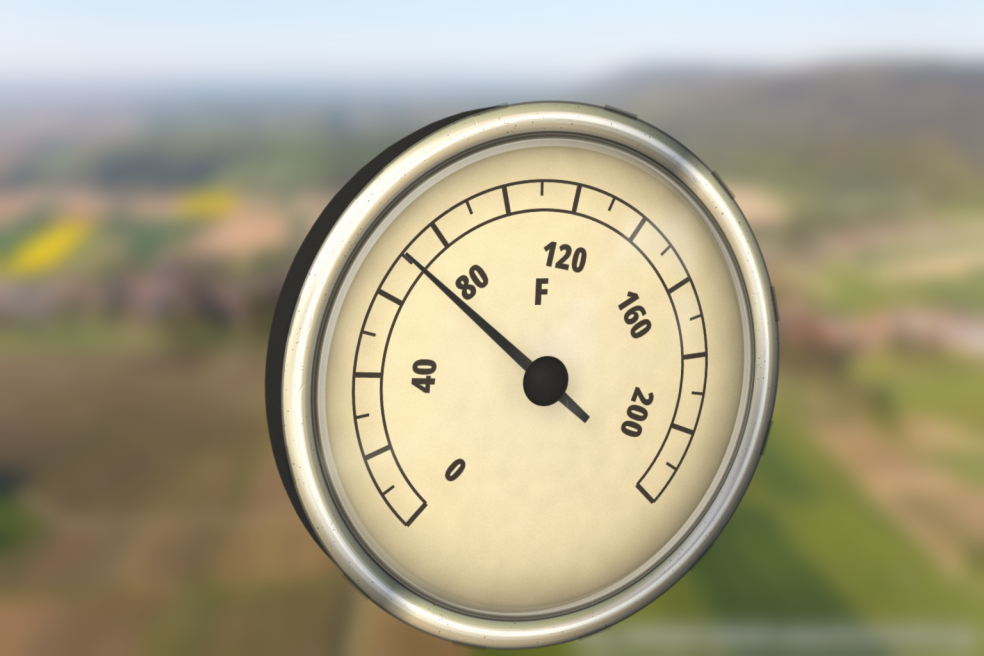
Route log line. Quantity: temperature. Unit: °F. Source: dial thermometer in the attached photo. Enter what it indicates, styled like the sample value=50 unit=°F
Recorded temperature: value=70 unit=°F
